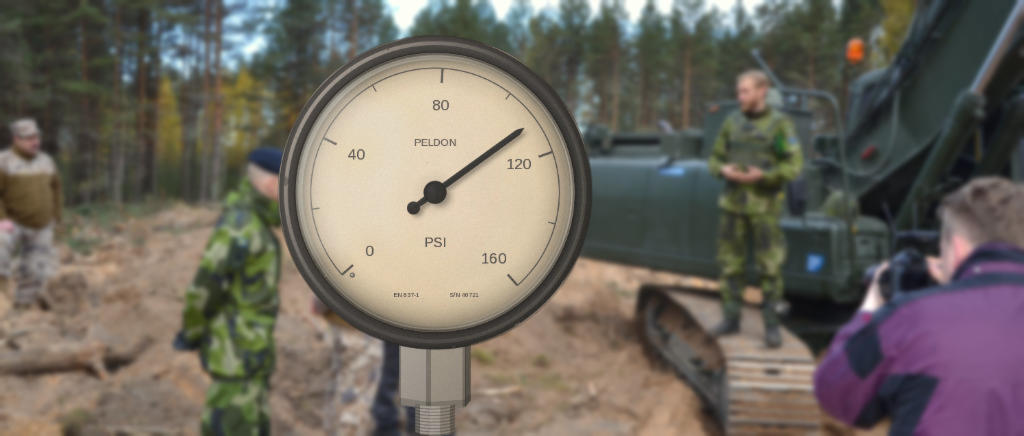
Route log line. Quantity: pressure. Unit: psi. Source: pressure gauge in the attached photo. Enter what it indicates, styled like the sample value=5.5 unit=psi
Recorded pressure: value=110 unit=psi
